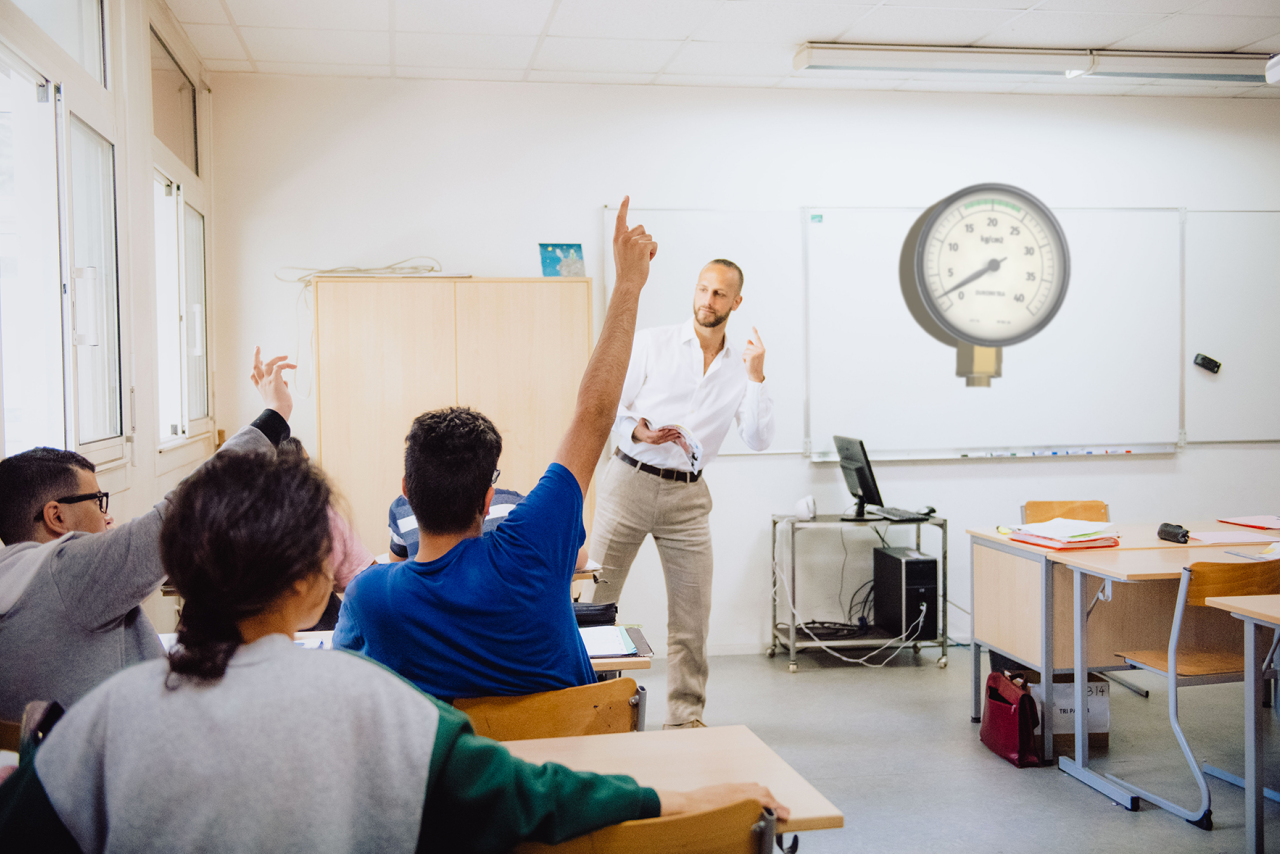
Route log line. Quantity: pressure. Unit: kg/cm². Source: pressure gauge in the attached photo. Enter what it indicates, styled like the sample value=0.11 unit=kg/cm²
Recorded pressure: value=2 unit=kg/cm²
